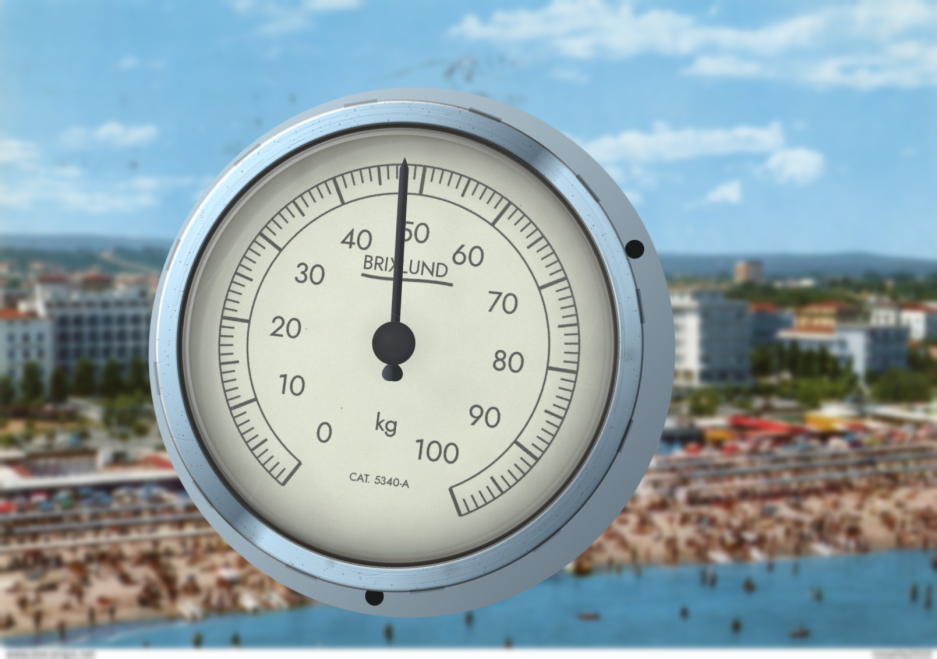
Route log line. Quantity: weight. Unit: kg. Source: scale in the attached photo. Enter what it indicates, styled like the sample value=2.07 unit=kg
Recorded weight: value=48 unit=kg
